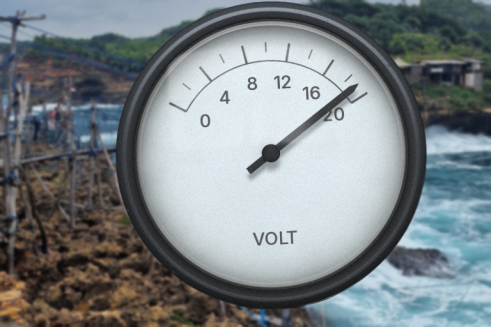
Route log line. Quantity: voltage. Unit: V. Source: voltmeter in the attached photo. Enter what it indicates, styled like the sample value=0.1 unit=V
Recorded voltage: value=19 unit=V
